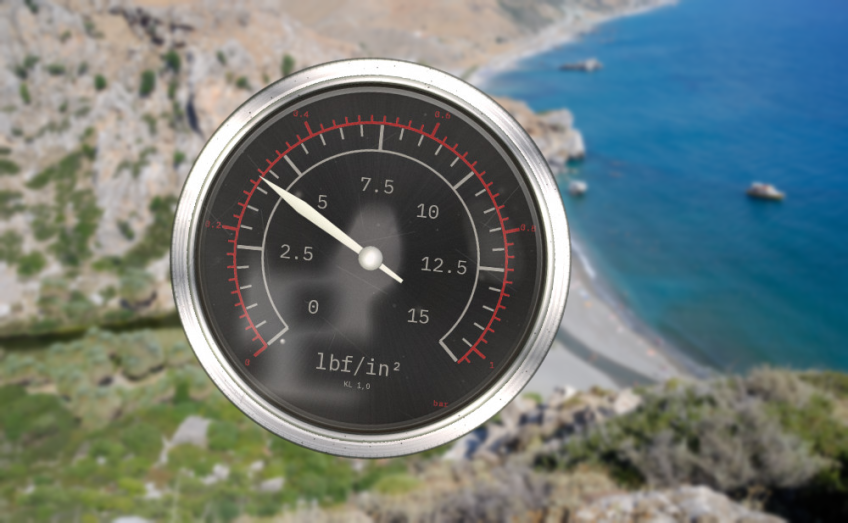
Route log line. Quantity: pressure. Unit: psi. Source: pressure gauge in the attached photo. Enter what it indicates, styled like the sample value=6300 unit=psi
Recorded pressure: value=4.25 unit=psi
